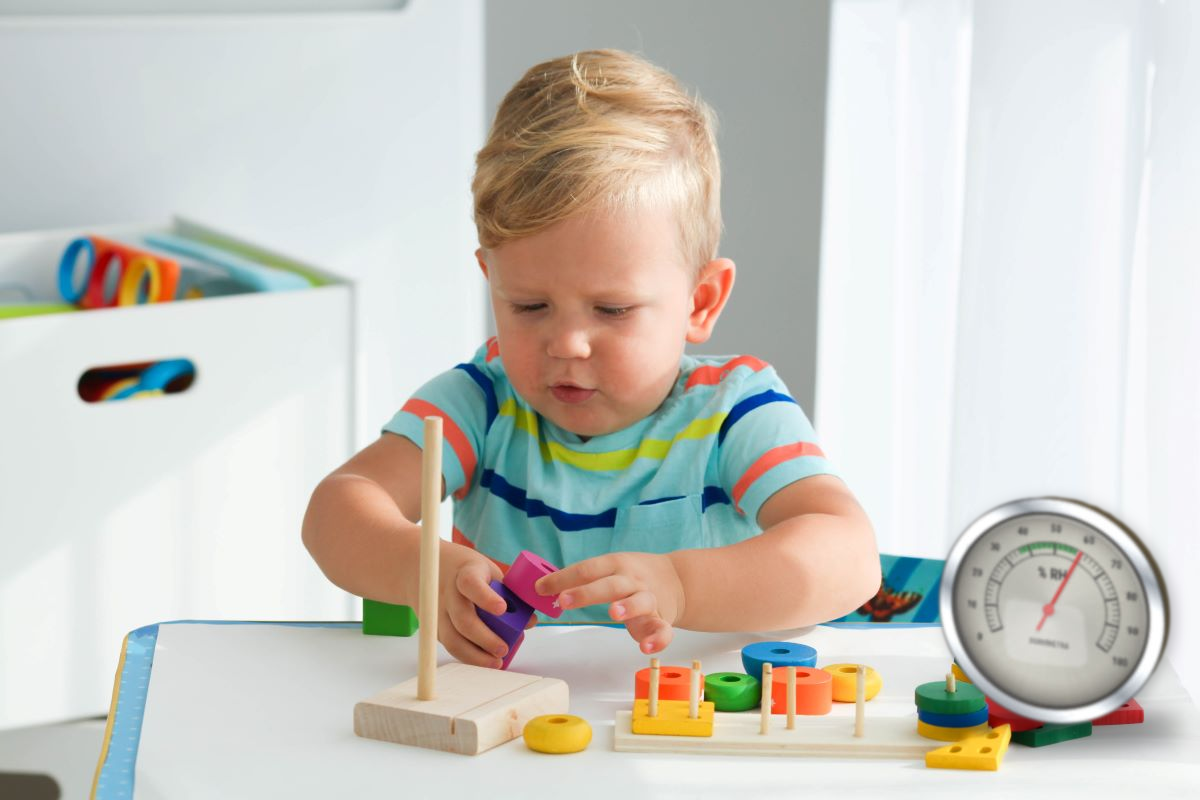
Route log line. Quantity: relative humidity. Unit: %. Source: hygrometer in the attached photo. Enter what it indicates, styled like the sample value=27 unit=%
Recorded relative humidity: value=60 unit=%
